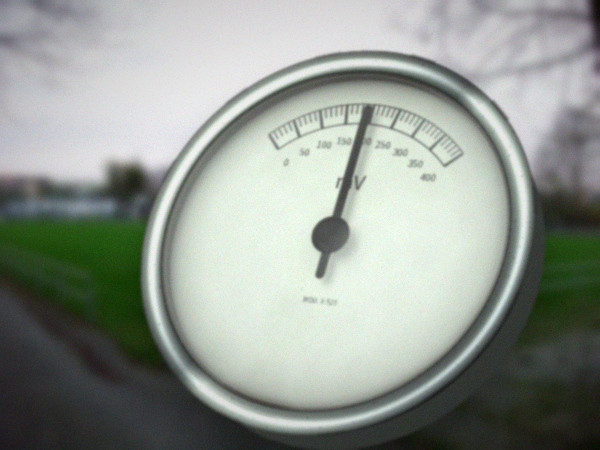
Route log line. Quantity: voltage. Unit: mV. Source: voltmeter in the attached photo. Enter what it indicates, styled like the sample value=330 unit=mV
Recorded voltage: value=200 unit=mV
